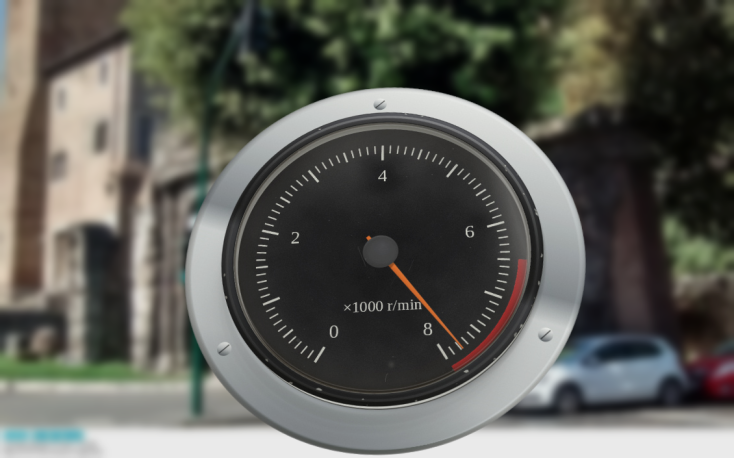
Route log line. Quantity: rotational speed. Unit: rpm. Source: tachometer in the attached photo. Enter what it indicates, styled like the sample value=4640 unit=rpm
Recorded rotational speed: value=7800 unit=rpm
